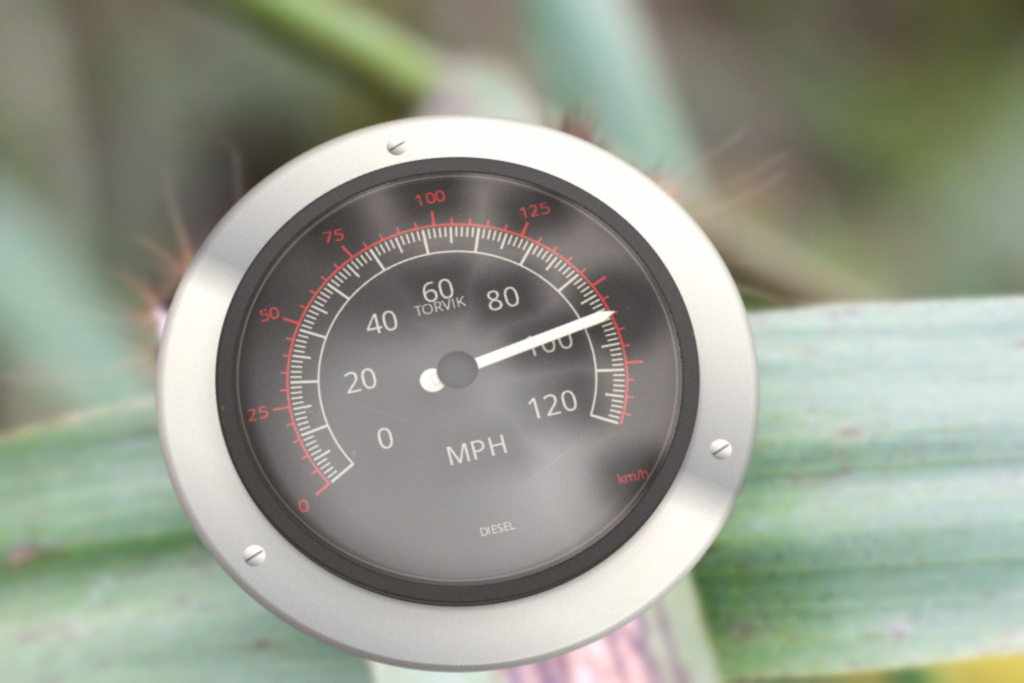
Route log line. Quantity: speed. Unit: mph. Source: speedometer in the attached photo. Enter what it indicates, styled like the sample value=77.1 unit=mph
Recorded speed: value=100 unit=mph
